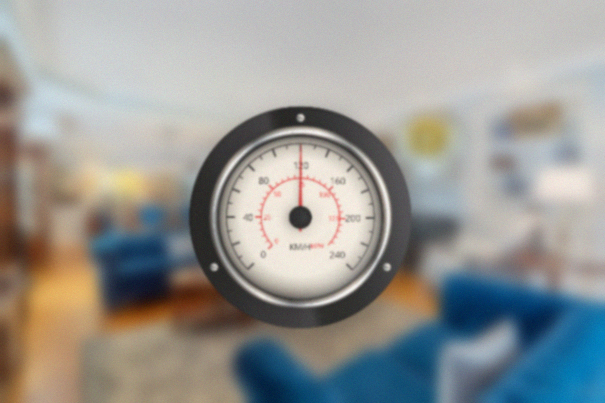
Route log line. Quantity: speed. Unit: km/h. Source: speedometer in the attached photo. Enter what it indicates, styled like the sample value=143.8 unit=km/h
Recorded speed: value=120 unit=km/h
